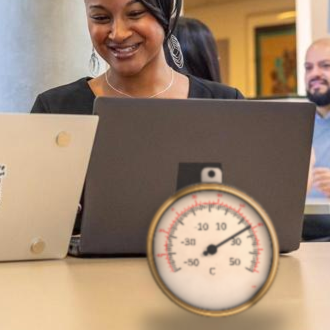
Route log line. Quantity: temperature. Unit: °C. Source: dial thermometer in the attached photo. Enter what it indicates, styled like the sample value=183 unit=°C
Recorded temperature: value=25 unit=°C
